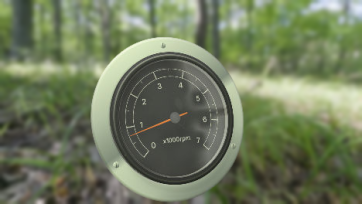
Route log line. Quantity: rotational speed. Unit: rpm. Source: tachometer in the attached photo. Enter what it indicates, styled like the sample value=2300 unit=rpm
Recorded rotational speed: value=750 unit=rpm
